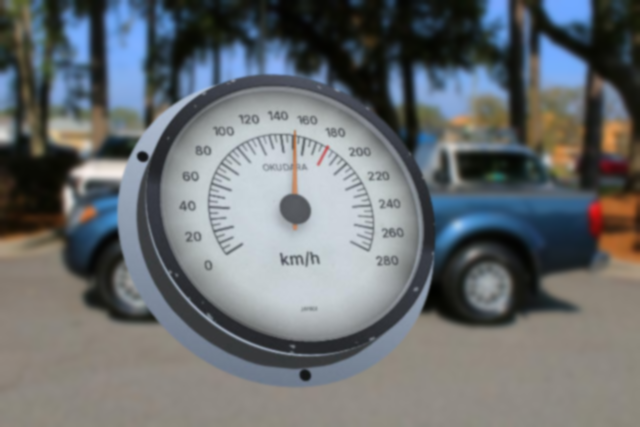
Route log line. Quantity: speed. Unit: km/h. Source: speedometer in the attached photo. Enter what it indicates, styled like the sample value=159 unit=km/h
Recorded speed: value=150 unit=km/h
